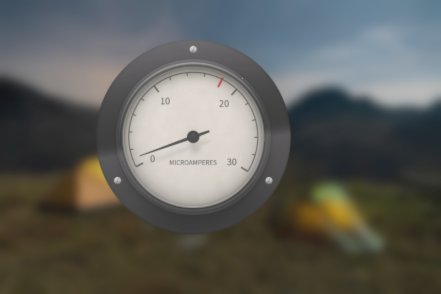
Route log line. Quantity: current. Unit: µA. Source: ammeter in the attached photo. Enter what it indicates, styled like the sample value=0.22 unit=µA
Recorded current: value=1 unit=µA
